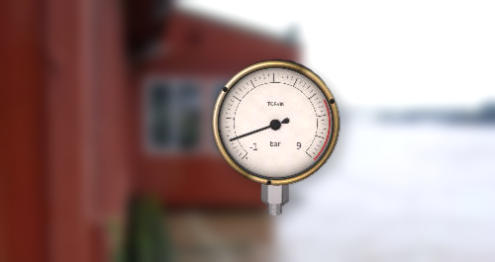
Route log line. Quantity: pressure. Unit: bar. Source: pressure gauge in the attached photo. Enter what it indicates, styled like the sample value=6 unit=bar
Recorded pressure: value=0 unit=bar
